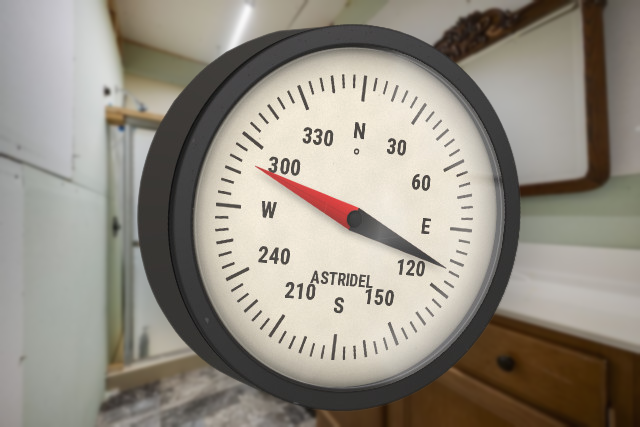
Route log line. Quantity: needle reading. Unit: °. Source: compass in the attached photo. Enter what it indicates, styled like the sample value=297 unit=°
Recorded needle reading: value=290 unit=°
